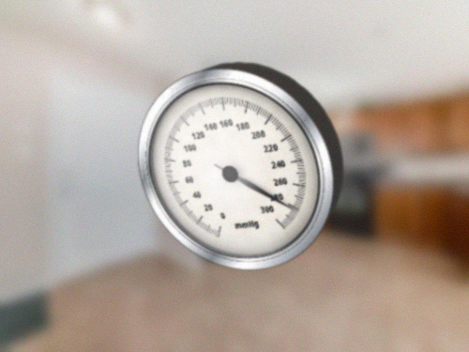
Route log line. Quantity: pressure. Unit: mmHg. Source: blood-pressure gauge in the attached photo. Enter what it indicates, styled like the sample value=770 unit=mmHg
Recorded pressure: value=280 unit=mmHg
